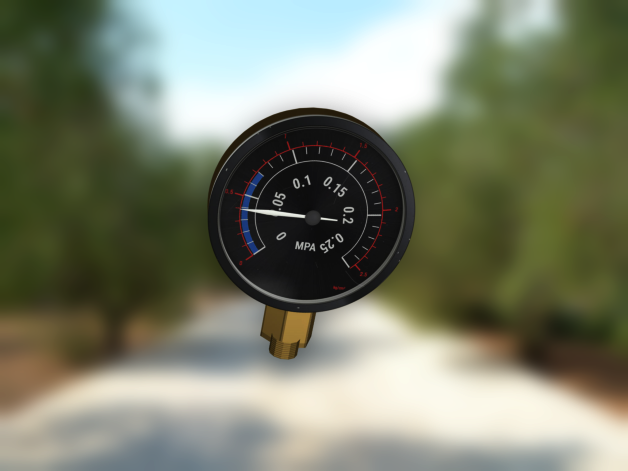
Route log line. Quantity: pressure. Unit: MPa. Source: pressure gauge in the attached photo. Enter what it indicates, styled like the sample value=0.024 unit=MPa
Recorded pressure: value=0.04 unit=MPa
